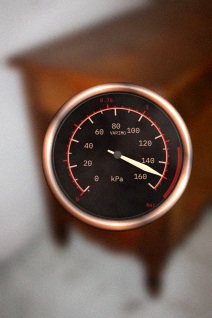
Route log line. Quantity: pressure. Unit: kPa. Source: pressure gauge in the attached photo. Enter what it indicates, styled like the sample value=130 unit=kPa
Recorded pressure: value=150 unit=kPa
